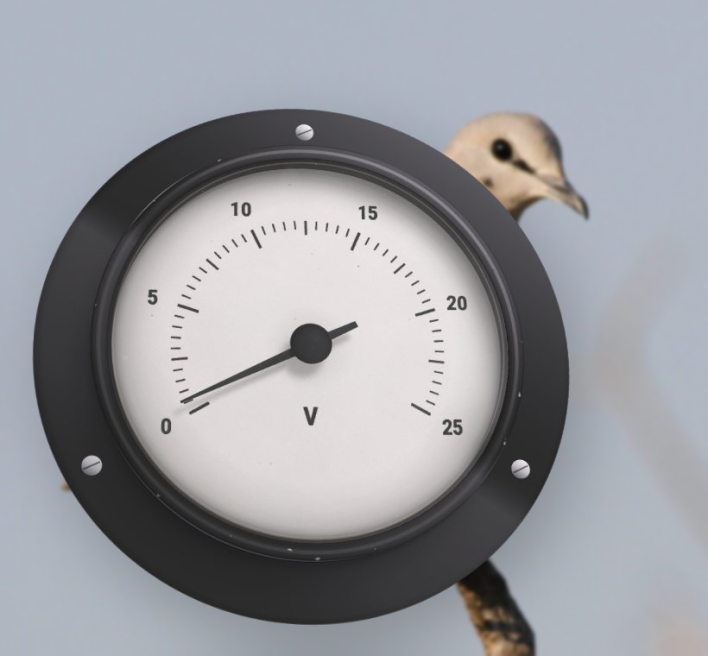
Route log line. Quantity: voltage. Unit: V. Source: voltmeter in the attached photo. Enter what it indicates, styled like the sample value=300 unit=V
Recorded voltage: value=0.5 unit=V
